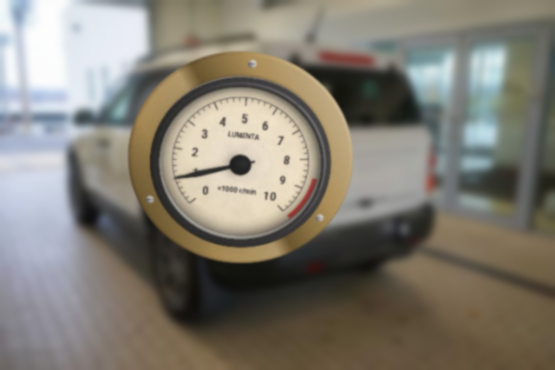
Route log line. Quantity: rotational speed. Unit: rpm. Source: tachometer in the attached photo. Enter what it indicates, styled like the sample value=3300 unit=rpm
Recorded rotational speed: value=1000 unit=rpm
